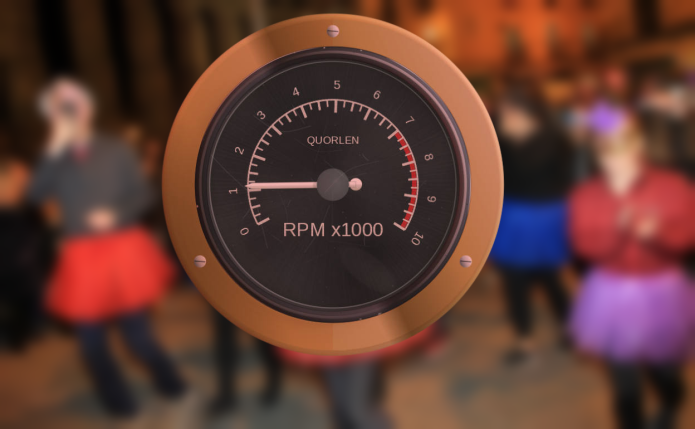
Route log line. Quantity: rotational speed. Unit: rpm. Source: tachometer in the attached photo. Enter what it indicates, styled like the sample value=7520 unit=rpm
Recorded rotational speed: value=1125 unit=rpm
